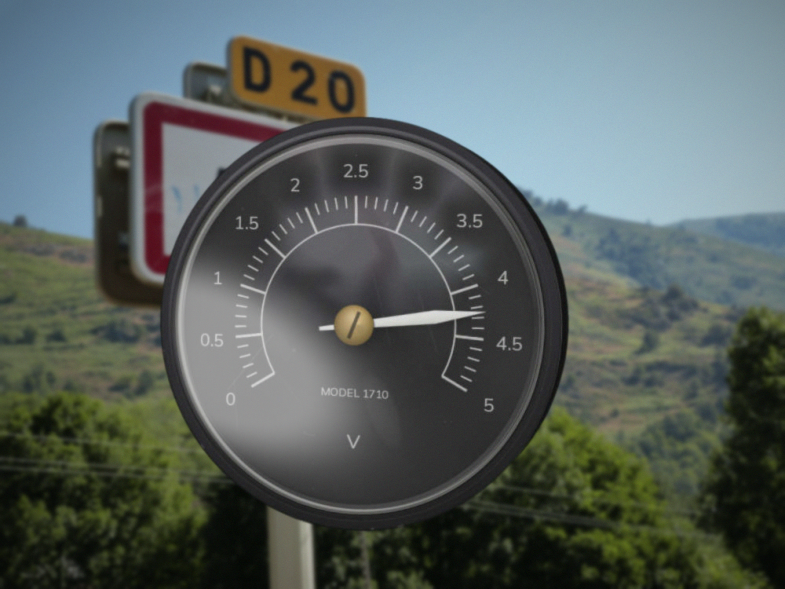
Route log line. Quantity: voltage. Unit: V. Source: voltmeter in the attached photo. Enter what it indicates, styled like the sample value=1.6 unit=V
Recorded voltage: value=4.25 unit=V
